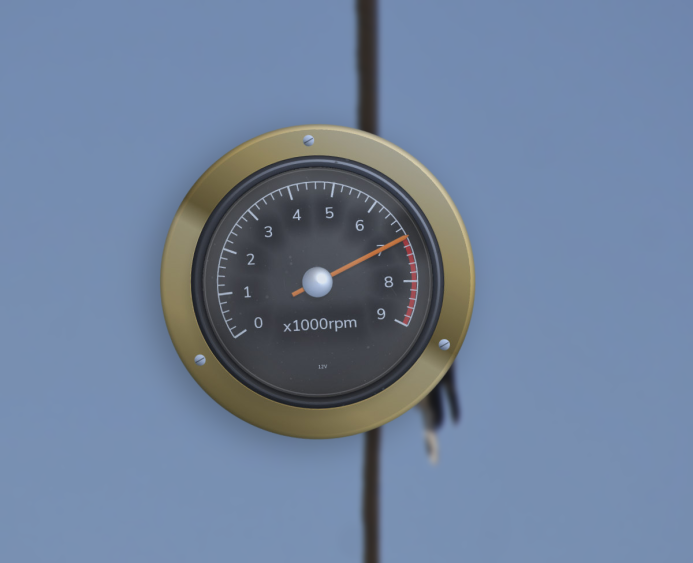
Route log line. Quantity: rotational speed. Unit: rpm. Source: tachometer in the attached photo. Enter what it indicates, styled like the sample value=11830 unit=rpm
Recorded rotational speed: value=7000 unit=rpm
